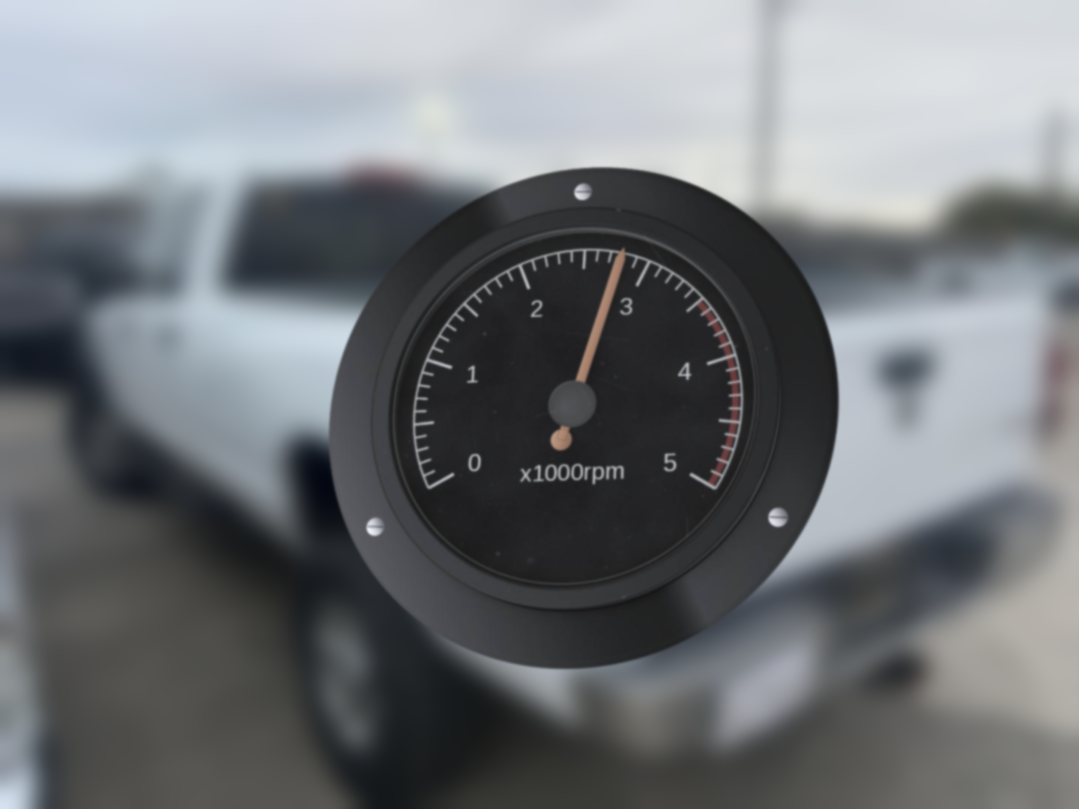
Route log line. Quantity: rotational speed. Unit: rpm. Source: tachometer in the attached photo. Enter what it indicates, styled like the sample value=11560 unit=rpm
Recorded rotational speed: value=2800 unit=rpm
